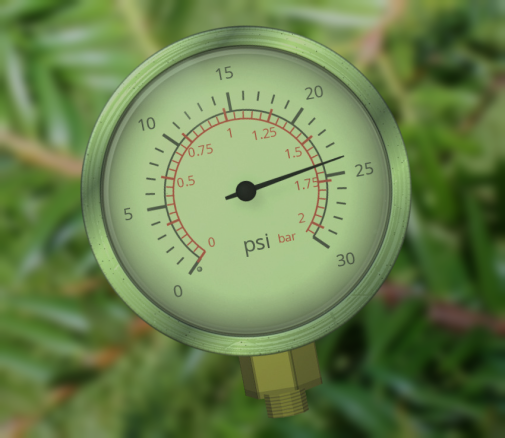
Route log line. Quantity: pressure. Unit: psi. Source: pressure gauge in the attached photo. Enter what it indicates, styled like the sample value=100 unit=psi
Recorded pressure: value=24 unit=psi
